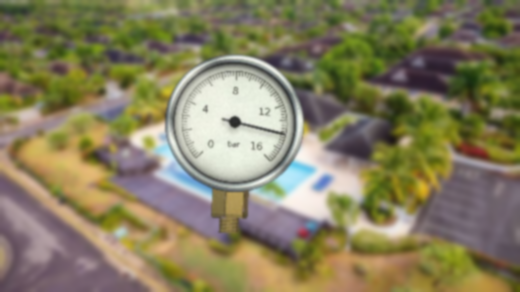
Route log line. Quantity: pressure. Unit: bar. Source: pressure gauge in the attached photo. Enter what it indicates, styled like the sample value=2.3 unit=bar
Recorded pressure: value=14 unit=bar
